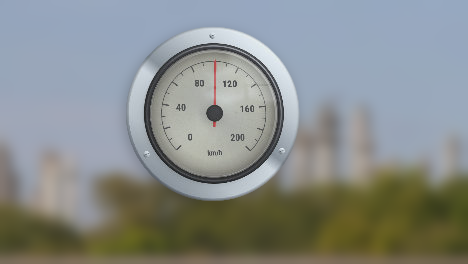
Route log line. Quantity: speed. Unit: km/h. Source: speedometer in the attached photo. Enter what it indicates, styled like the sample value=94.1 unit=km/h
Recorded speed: value=100 unit=km/h
